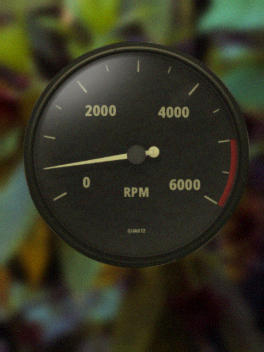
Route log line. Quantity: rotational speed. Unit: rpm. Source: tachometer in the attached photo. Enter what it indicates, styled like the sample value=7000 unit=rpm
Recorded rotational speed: value=500 unit=rpm
